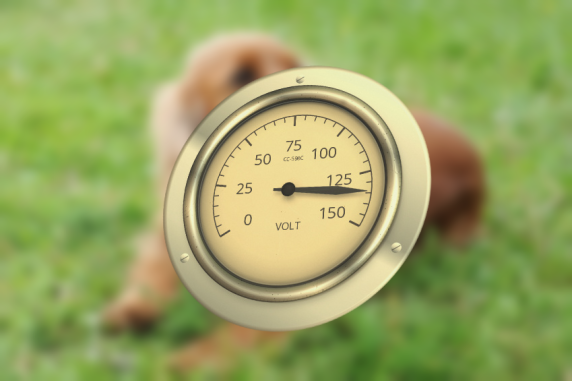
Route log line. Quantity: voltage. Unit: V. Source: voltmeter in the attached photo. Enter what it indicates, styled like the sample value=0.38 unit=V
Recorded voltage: value=135 unit=V
